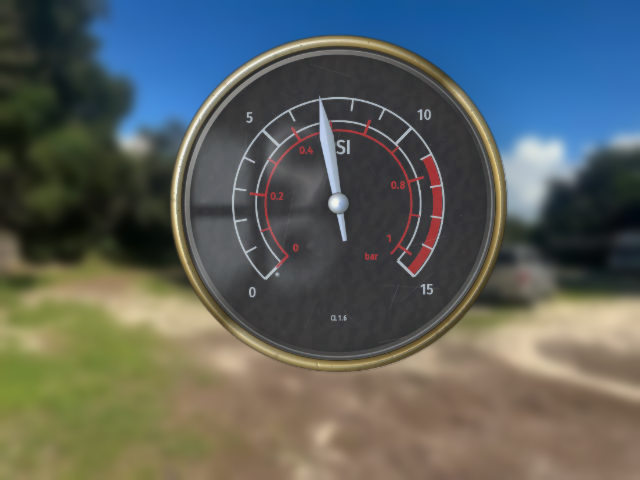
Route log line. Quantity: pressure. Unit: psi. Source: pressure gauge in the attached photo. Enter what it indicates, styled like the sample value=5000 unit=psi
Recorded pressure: value=7 unit=psi
